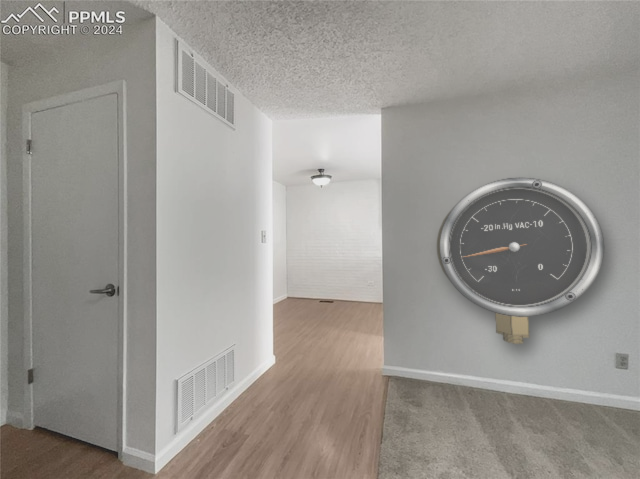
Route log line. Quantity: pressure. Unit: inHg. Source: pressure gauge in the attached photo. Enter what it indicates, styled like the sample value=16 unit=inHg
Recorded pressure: value=-26 unit=inHg
